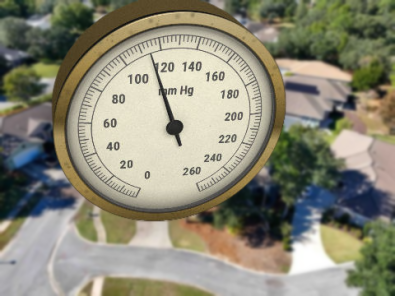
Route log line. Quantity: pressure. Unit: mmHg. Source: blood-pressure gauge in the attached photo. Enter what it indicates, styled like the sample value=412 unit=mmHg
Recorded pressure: value=114 unit=mmHg
